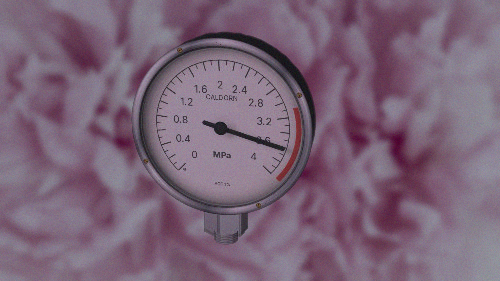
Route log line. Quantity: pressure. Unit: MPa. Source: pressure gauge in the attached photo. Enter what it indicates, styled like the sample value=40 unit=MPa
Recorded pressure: value=3.6 unit=MPa
